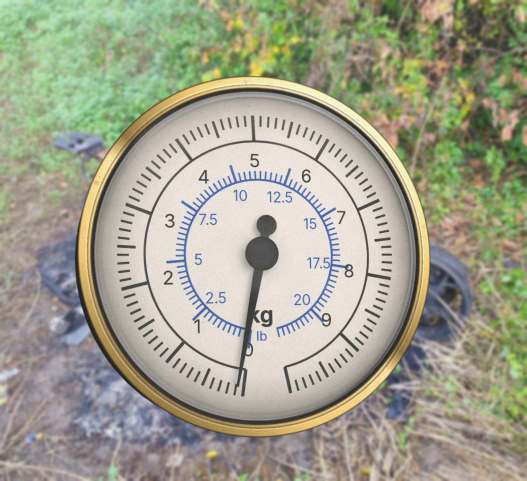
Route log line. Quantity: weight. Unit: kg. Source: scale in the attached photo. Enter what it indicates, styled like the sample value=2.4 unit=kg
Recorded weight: value=0.1 unit=kg
